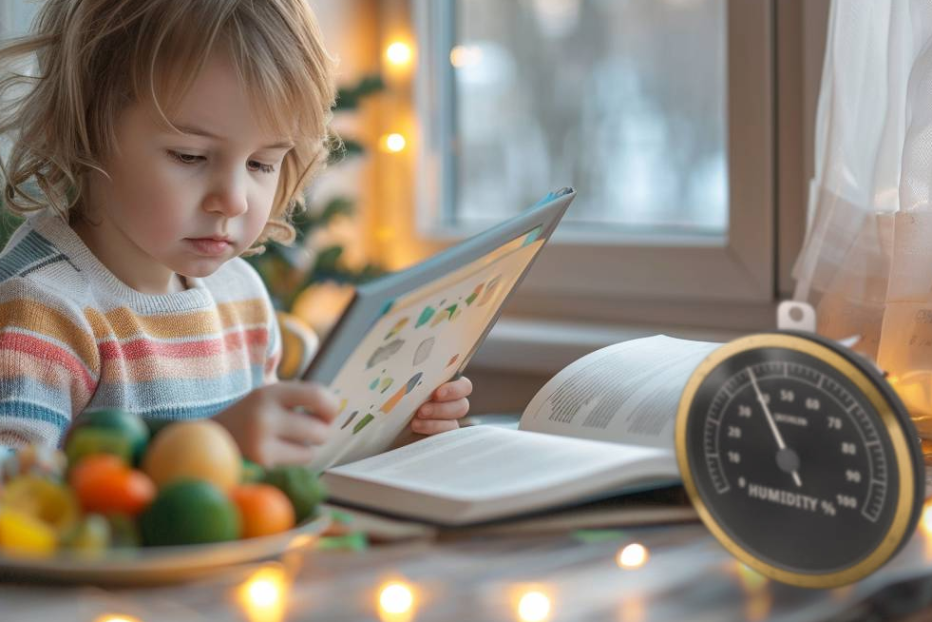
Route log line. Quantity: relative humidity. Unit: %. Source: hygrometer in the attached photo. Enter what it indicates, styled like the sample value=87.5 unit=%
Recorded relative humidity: value=40 unit=%
